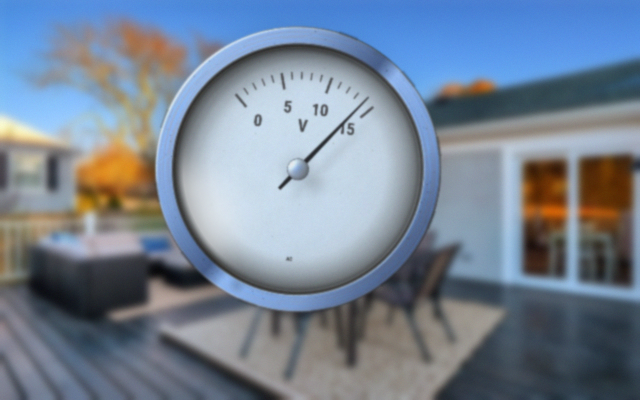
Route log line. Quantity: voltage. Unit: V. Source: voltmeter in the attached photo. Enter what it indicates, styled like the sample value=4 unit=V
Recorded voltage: value=14 unit=V
